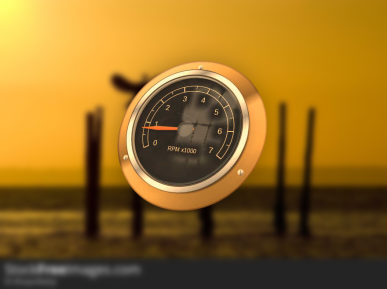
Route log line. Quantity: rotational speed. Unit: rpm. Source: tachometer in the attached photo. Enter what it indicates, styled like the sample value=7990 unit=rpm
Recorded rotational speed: value=750 unit=rpm
